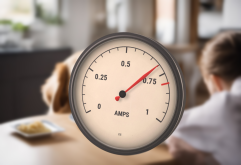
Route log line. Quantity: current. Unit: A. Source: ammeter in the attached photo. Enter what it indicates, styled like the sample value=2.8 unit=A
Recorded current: value=0.7 unit=A
